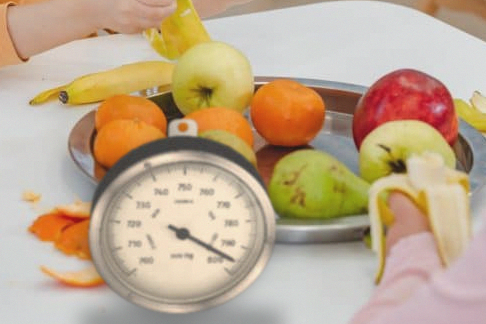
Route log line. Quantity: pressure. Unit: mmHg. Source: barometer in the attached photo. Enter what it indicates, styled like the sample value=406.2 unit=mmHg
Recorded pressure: value=795 unit=mmHg
